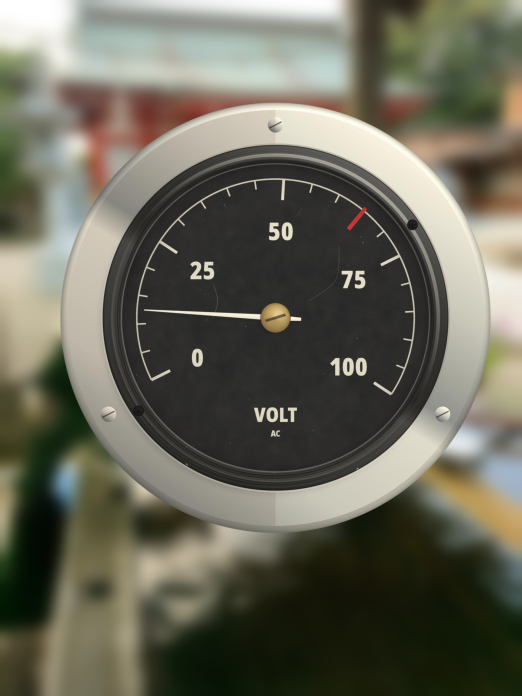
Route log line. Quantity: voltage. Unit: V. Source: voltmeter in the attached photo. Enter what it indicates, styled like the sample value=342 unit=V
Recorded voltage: value=12.5 unit=V
